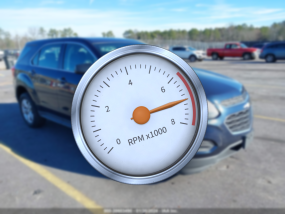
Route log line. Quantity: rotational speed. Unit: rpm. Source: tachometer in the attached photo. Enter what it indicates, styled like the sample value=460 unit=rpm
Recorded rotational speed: value=7000 unit=rpm
